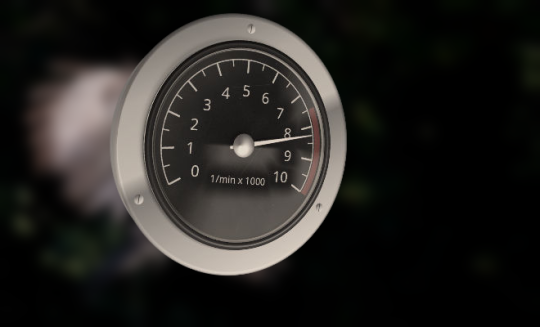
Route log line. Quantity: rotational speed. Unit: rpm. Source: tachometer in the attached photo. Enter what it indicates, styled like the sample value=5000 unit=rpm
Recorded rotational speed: value=8250 unit=rpm
